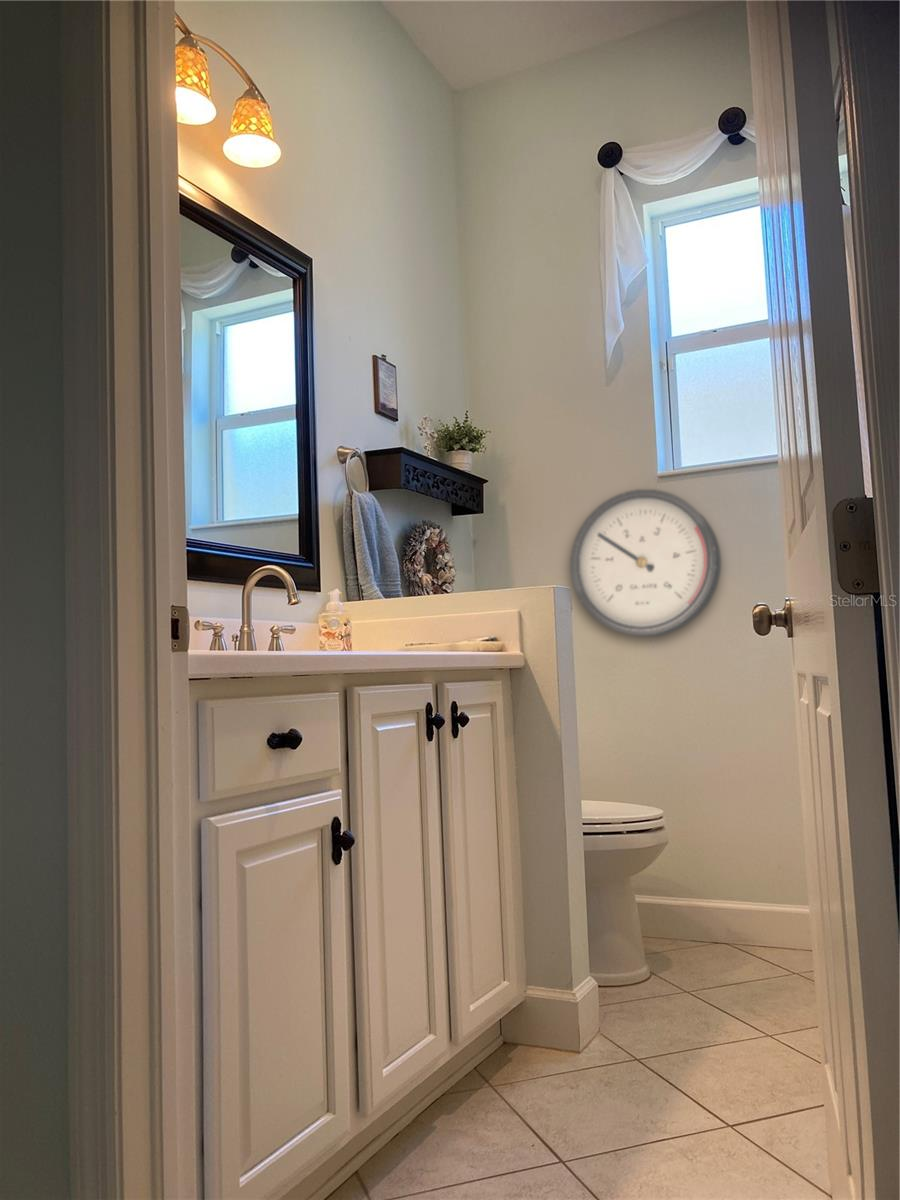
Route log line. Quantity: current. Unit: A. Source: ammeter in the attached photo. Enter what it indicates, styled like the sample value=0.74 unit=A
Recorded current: value=1.5 unit=A
